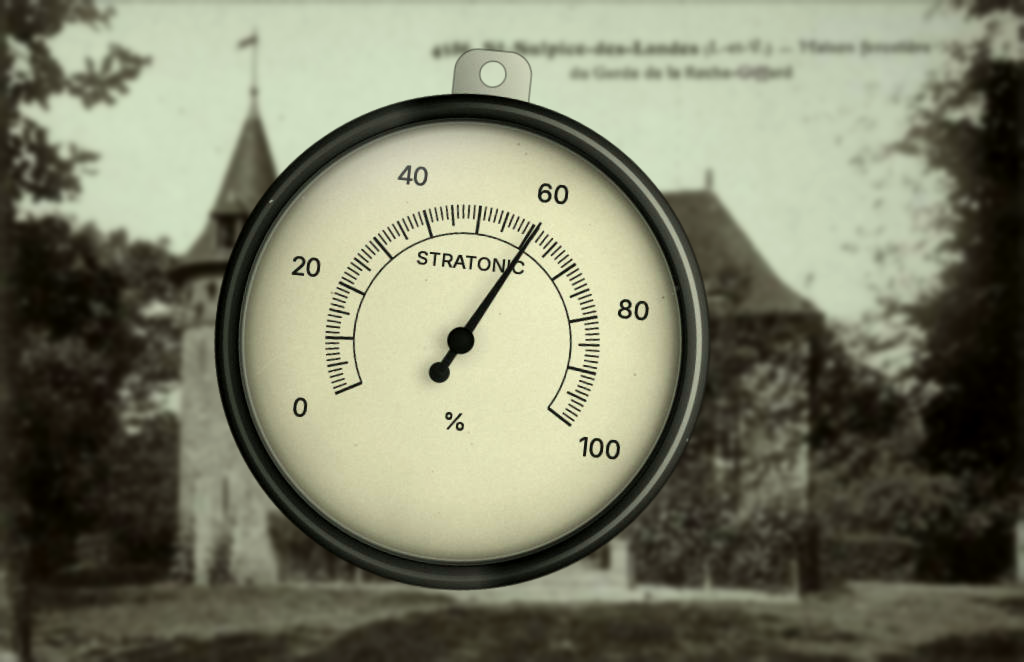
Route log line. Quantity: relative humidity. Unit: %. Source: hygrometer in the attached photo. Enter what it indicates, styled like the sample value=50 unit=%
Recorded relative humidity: value=61 unit=%
